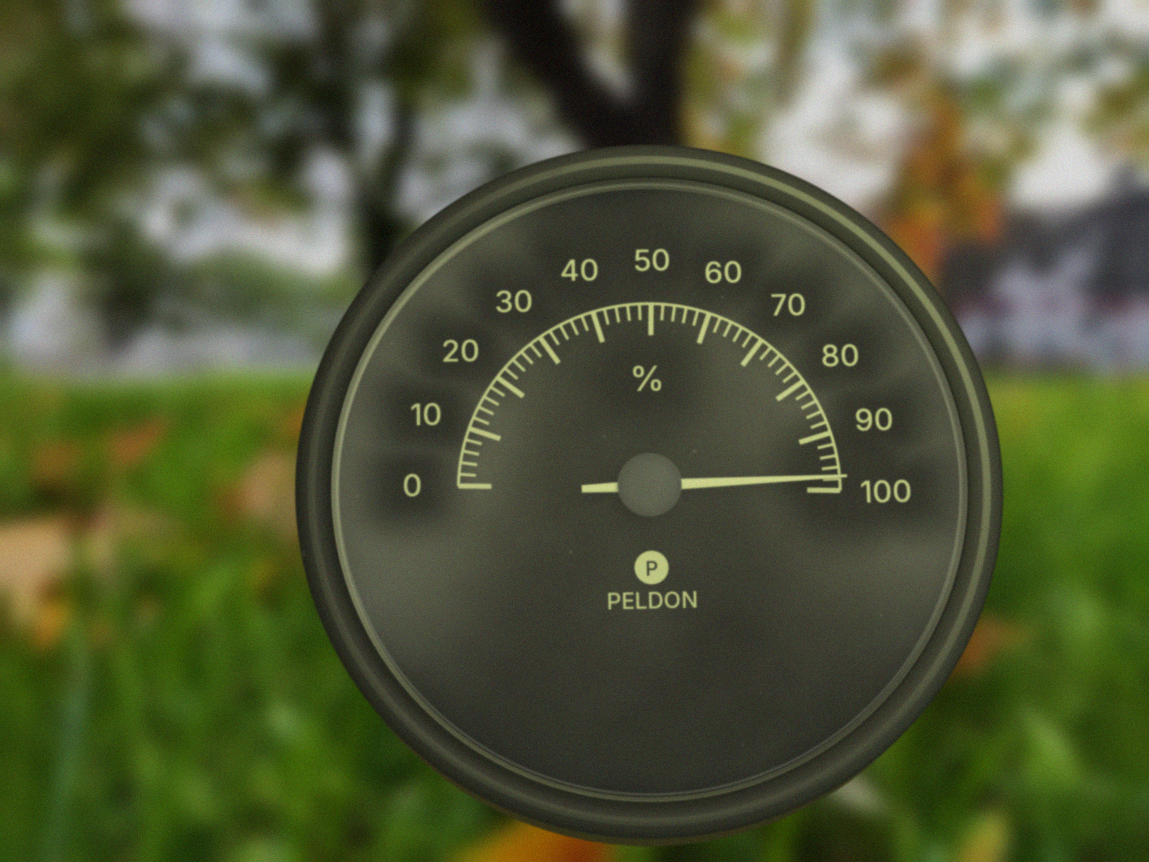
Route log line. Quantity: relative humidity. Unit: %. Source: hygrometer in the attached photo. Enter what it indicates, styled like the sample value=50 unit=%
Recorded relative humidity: value=98 unit=%
